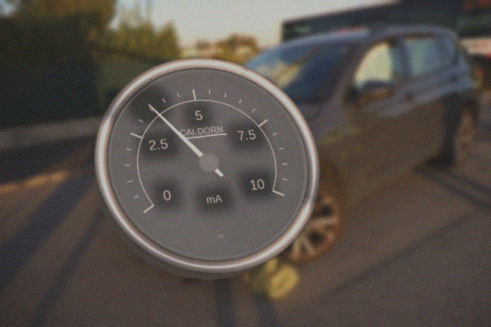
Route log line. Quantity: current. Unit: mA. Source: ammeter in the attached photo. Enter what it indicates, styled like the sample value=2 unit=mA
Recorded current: value=3.5 unit=mA
